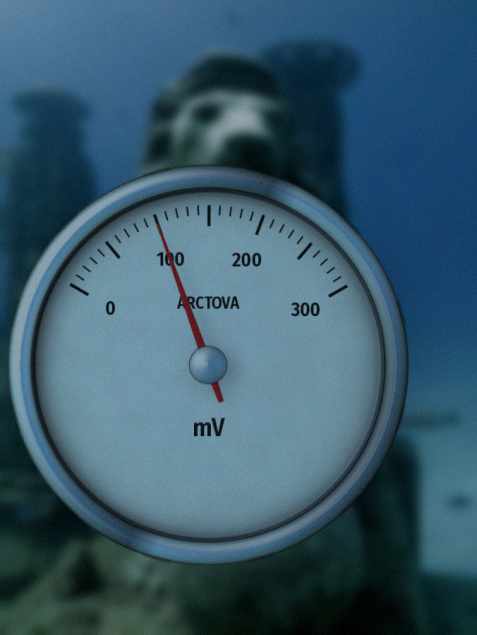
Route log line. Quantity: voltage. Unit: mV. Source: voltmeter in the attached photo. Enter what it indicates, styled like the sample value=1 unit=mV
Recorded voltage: value=100 unit=mV
